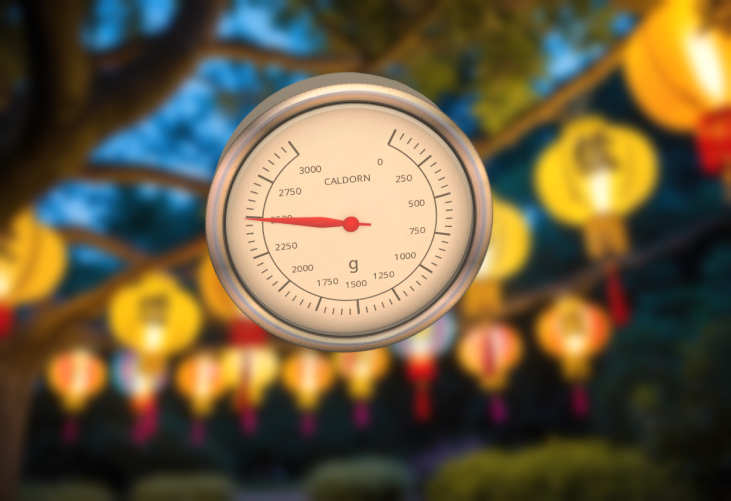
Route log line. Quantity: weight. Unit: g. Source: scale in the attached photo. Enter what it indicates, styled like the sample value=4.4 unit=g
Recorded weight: value=2500 unit=g
